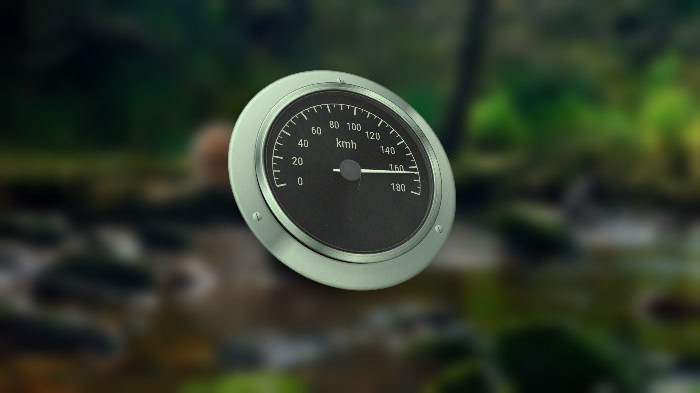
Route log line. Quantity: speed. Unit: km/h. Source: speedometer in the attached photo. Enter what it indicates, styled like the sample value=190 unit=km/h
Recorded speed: value=165 unit=km/h
